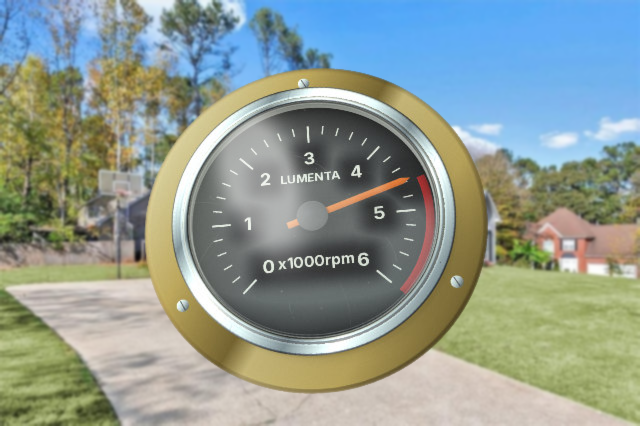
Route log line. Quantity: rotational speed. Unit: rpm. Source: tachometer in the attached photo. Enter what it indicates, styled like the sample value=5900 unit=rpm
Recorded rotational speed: value=4600 unit=rpm
